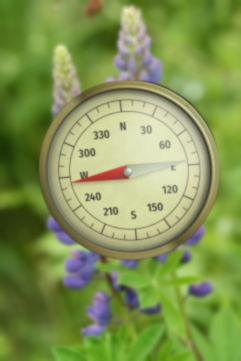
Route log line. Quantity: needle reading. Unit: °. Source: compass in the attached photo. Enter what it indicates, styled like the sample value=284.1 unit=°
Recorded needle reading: value=265 unit=°
